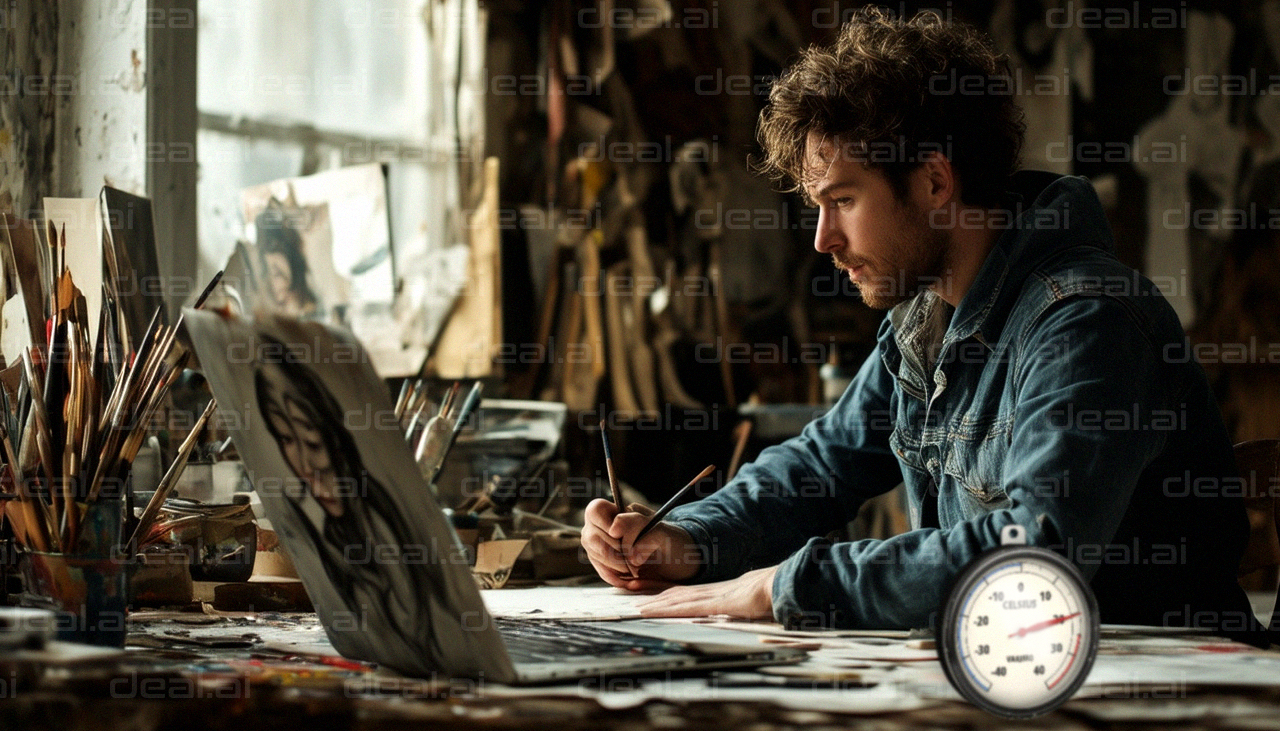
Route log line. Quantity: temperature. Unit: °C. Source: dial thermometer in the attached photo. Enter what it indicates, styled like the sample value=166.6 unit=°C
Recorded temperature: value=20 unit=°C
